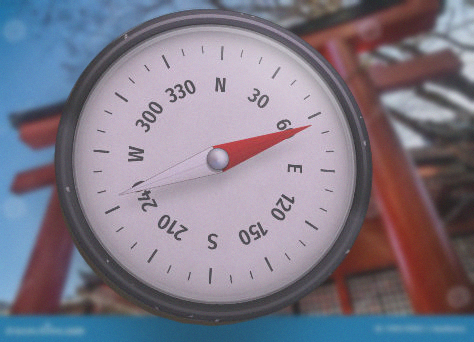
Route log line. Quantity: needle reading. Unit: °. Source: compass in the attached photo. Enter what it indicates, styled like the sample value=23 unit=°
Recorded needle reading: value=65 unit=°
